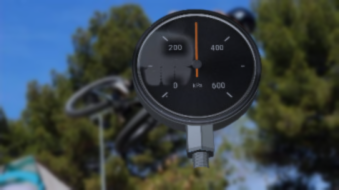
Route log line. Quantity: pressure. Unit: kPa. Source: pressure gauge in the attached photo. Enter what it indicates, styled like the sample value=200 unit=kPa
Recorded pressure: value=300 unit=kPa
